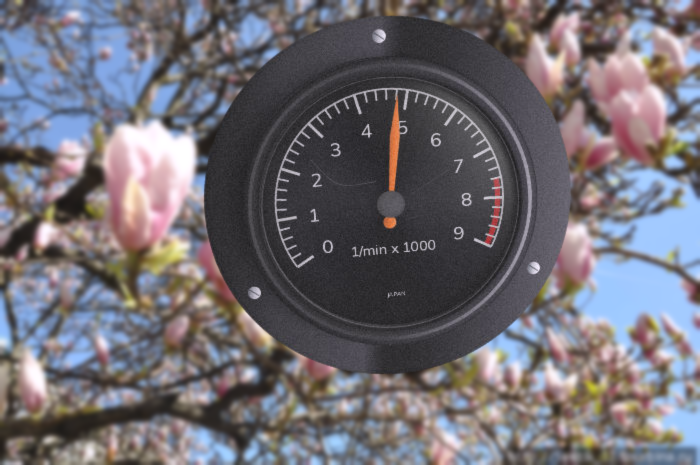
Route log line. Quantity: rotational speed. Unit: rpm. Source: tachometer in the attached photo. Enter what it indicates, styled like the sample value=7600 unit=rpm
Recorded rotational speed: value=4800 unit=rpm
